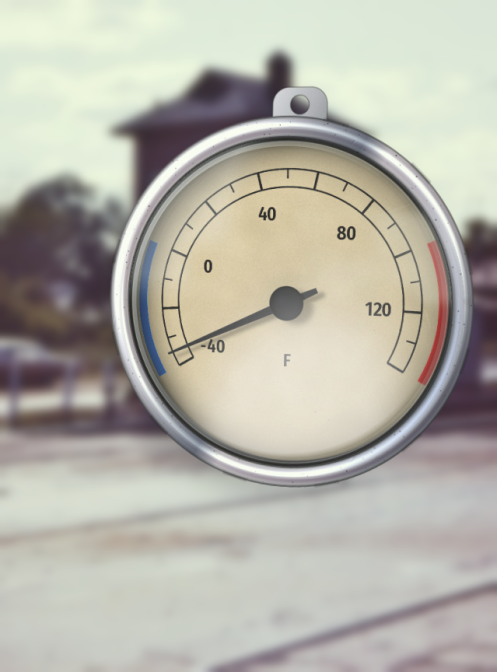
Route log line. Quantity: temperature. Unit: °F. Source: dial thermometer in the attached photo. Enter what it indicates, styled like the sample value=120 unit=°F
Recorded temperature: value=-35 unit=°F
